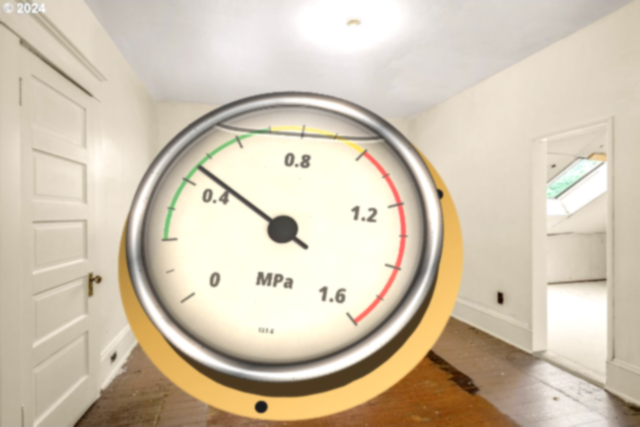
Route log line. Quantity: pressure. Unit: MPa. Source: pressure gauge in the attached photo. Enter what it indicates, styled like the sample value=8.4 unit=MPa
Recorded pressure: value=0.45 unit=MPa
